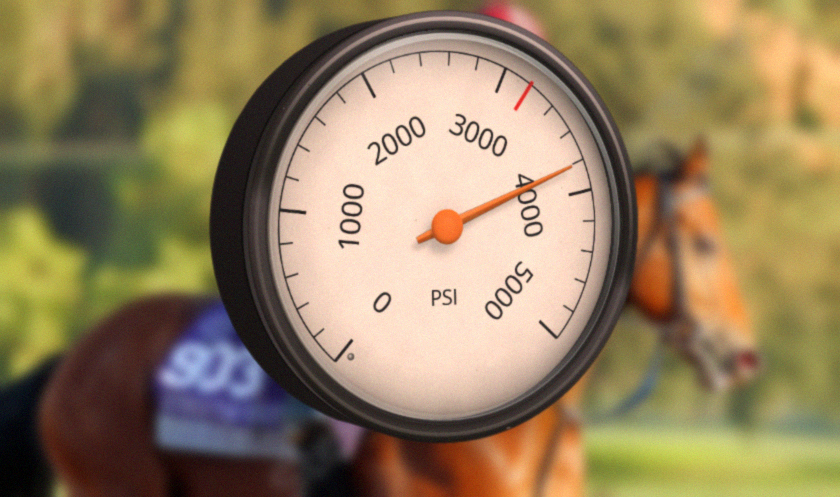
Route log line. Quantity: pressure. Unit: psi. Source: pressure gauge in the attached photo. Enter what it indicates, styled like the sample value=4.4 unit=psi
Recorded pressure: value=3800 unit=psi
